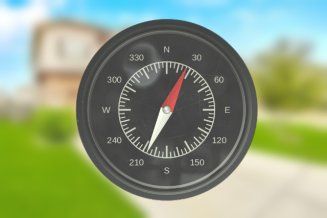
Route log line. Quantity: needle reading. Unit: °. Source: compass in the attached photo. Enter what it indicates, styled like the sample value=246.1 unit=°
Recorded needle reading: value=25 unit=°
